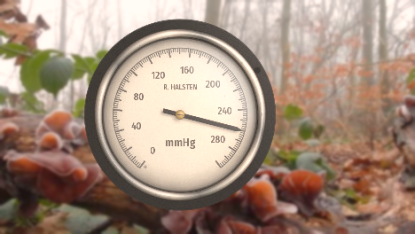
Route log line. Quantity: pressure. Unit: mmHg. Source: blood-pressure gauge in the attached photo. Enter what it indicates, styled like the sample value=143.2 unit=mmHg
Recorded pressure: value=260 unit=mmHg
